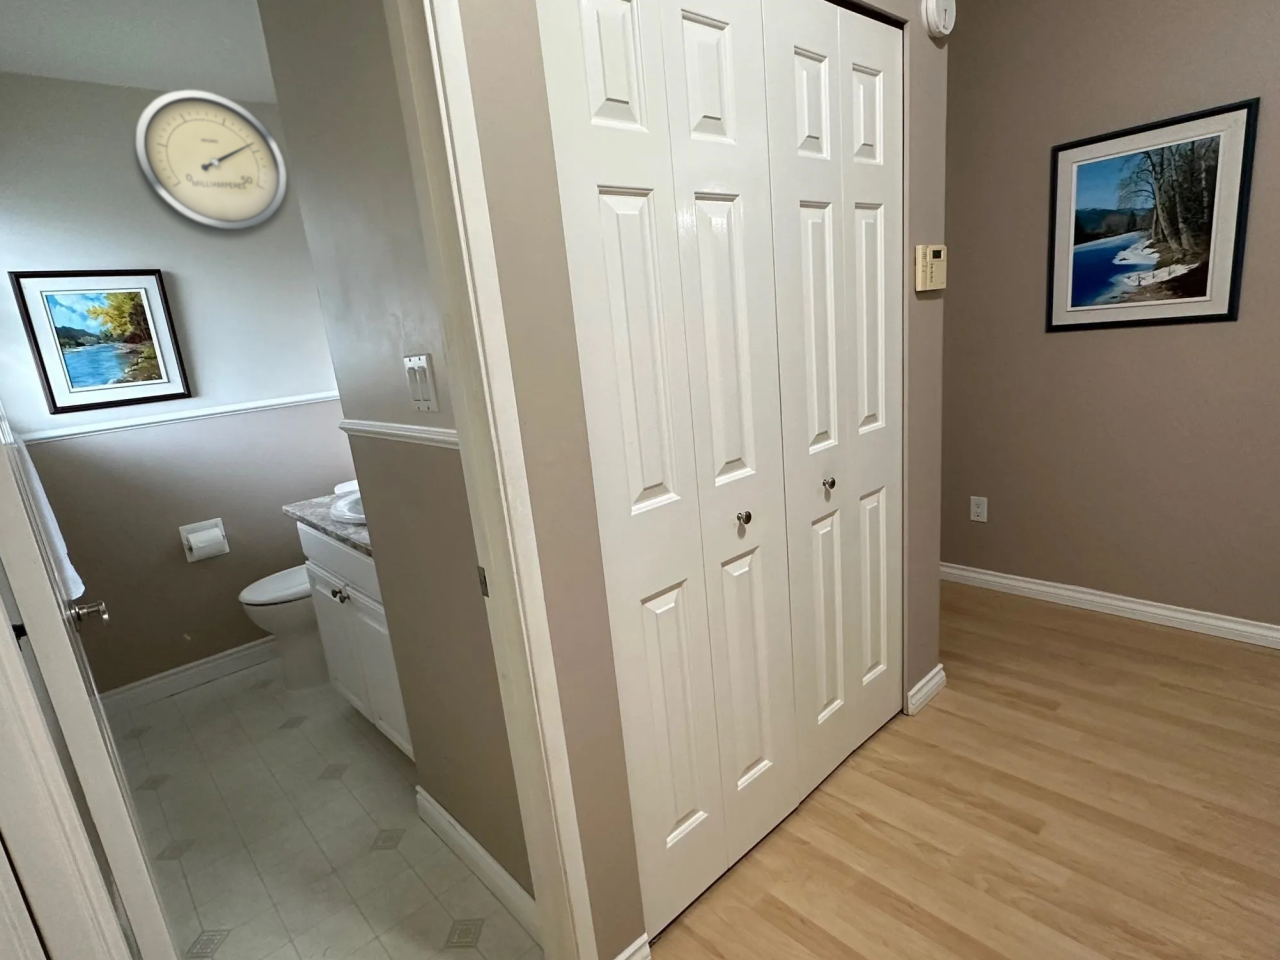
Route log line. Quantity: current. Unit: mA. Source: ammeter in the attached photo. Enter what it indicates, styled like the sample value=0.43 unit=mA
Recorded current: value=38 unit=mA
